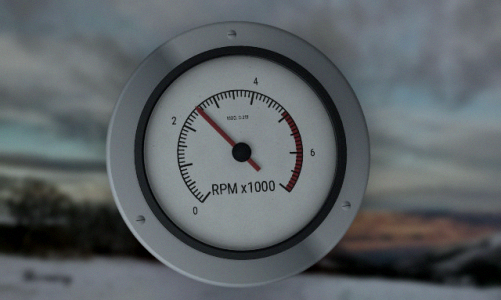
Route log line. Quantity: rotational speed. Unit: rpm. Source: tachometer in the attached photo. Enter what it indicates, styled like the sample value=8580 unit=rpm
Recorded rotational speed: value=2500 unit=rpm
